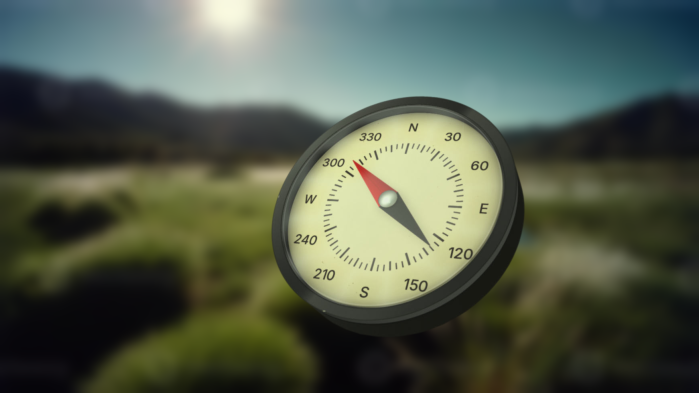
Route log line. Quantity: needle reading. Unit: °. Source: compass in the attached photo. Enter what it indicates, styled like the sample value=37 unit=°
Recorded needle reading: value=310 unit=°
